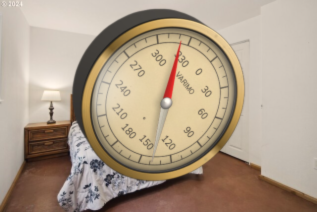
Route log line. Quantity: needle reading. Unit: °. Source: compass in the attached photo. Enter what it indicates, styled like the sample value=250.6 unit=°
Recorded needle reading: value=320 unit=°
